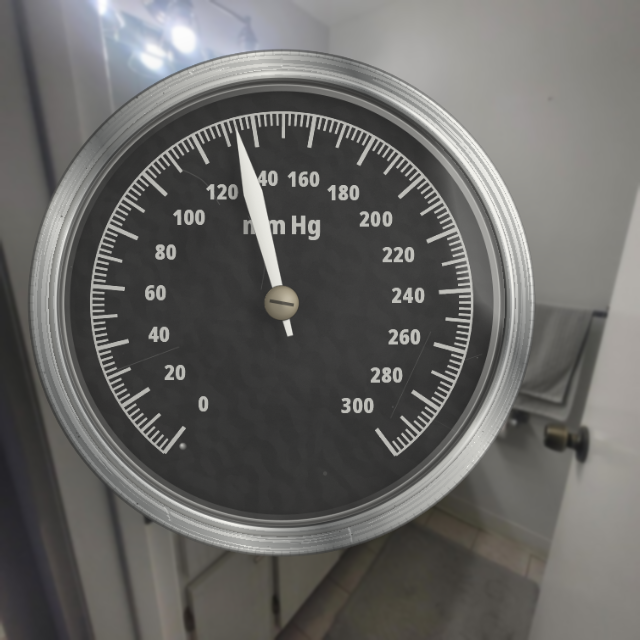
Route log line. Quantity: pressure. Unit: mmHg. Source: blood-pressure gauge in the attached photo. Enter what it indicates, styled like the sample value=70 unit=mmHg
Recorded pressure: value=134 unit=mmHg
